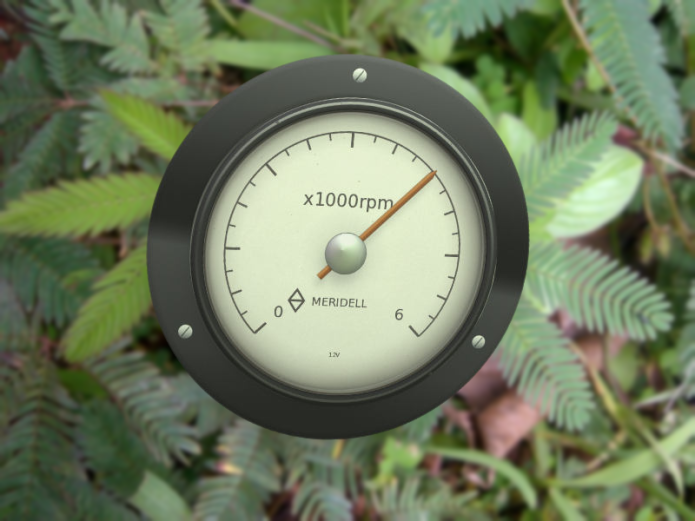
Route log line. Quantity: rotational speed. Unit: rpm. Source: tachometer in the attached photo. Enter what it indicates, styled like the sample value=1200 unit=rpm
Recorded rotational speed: value=4000 unit=rpm
